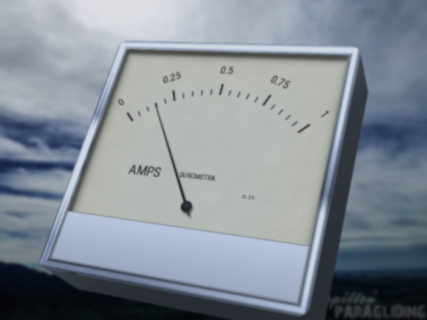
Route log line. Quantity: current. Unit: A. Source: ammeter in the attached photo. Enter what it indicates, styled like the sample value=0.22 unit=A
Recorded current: value=0.15 unit=A
